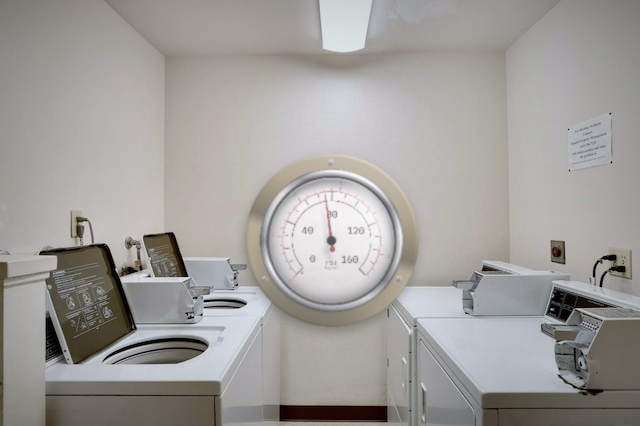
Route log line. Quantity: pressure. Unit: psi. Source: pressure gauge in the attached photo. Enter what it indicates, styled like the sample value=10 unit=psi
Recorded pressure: value=75 unit=psi
